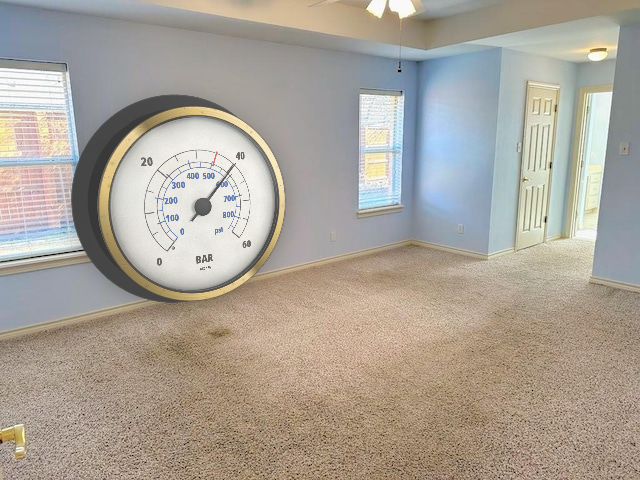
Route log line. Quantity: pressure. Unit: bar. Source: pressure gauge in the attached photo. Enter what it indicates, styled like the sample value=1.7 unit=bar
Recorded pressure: value=40 unit=bar
